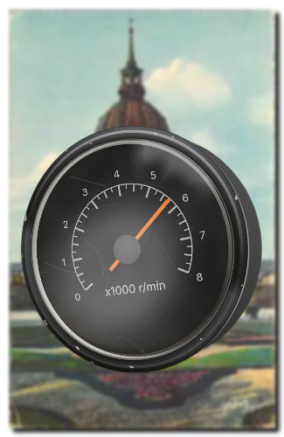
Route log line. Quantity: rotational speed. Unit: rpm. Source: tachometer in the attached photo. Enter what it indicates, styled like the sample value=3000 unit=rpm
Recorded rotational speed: value=5750 unit=rpm
